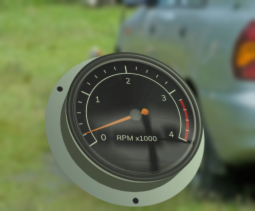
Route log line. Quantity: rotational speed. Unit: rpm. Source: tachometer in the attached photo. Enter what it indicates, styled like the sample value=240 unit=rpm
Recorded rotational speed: value=200 unit=rpm
